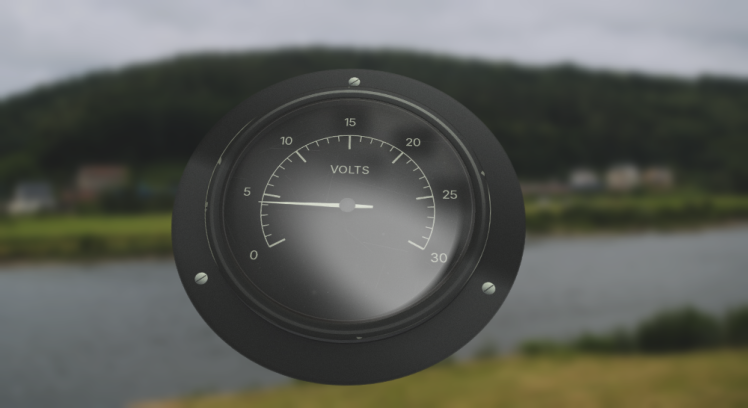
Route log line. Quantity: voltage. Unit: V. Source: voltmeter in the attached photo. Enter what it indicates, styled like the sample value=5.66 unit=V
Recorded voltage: value=4 unit=V
